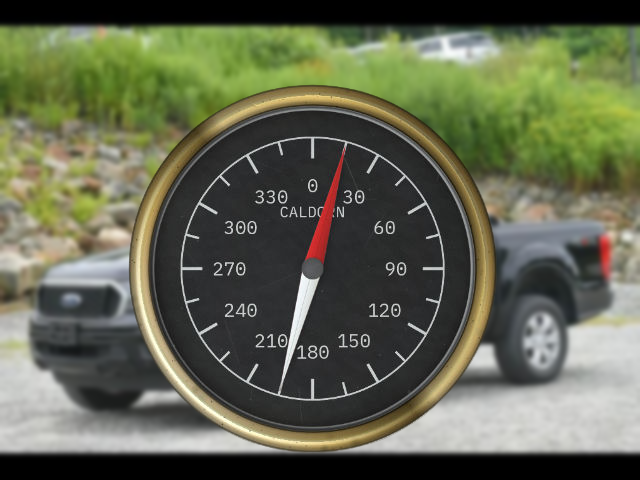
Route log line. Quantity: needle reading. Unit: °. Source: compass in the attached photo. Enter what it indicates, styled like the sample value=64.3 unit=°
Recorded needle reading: value=15 unit=°
